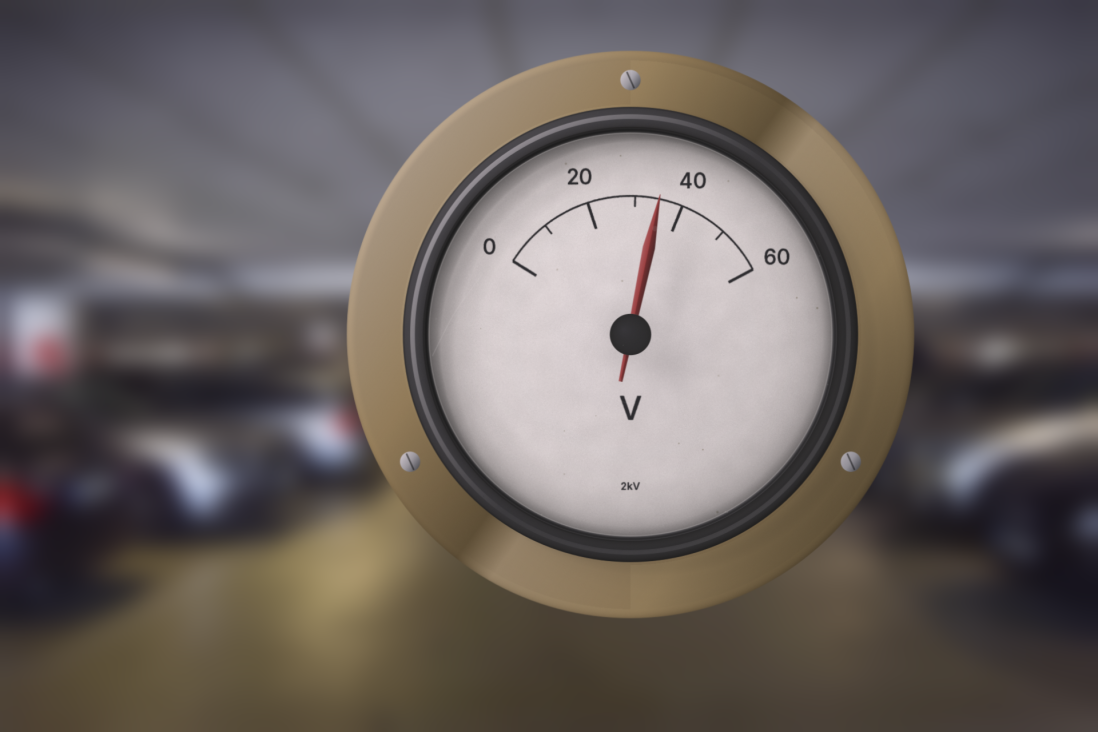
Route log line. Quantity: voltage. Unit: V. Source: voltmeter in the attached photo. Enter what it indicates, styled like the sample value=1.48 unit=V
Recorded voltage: value=35 unit=V
